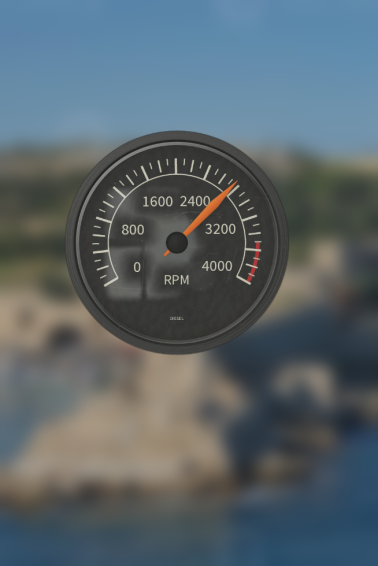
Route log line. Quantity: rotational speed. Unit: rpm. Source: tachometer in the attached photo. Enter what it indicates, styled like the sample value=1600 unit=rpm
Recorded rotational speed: value=2750 unit=rpm
